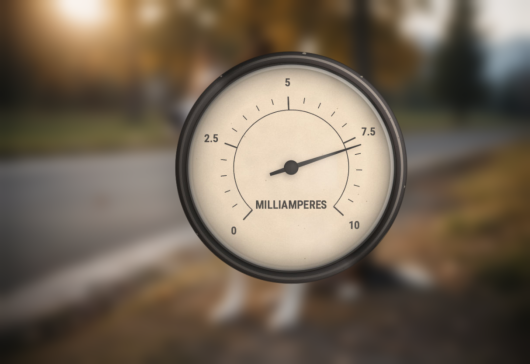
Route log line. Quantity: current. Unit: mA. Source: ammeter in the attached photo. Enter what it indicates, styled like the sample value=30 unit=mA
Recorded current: value=7.75 unit=mA
